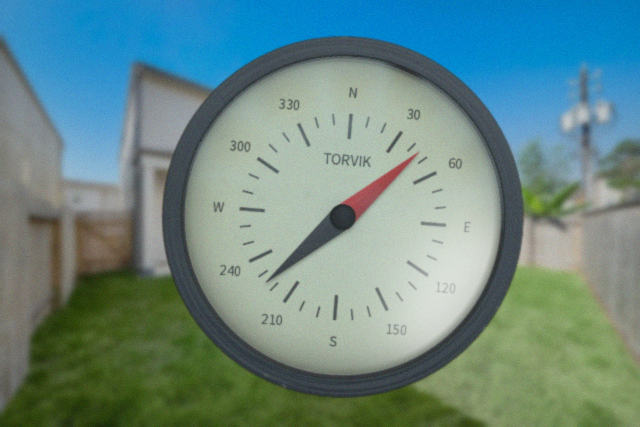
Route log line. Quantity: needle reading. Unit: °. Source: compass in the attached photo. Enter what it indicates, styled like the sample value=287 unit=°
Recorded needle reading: value=45 unit=°
